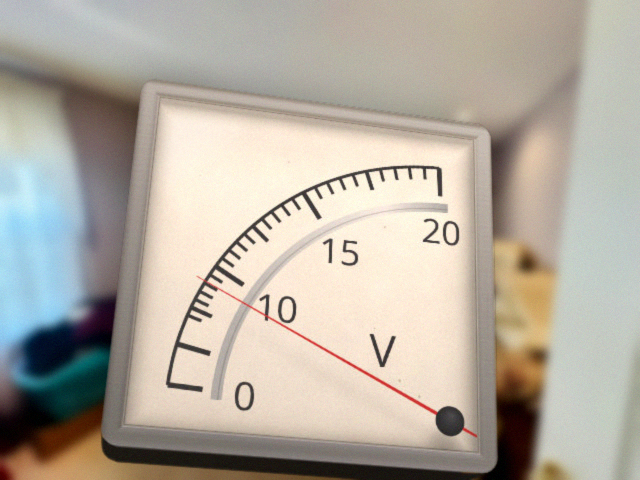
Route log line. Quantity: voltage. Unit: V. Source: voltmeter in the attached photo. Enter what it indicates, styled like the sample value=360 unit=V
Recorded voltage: value=9 unit=V
